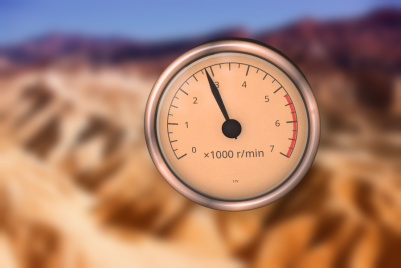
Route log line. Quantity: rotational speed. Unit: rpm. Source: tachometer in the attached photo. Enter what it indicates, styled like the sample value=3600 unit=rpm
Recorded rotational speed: value=2875 unit=rpm
